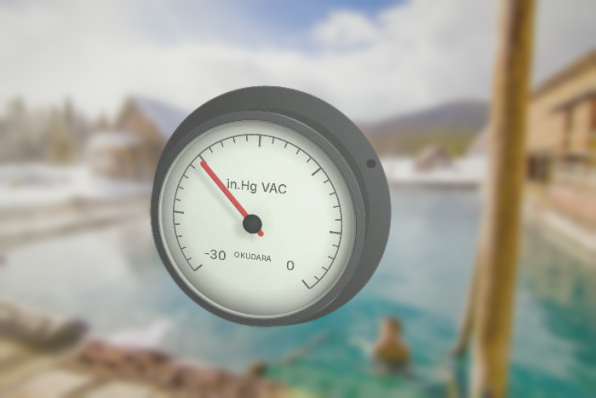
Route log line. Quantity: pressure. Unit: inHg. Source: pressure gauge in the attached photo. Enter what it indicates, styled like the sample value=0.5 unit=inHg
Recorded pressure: value=-20 unit=inHg
